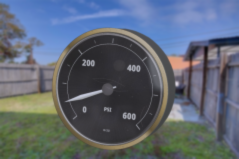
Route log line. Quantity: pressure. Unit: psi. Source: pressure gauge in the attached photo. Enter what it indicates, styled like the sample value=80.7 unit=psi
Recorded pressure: value=50 unit=psi
